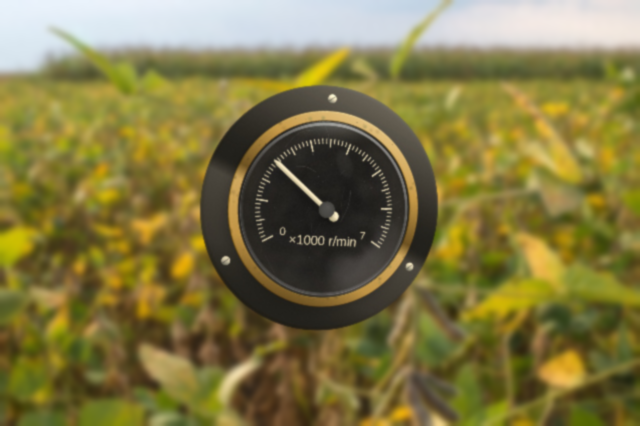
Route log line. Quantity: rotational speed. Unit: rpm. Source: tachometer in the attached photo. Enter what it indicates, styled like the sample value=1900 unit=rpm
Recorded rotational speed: value=2000 unit=rpm
